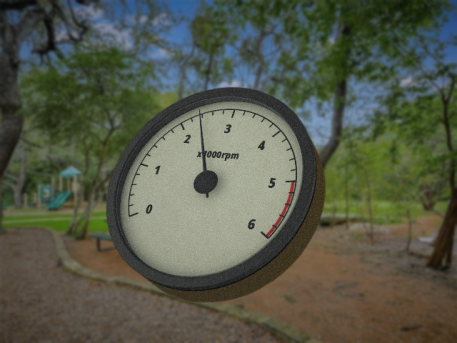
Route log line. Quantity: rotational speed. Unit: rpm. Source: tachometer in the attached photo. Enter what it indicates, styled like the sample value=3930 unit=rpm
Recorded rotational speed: value=2400 unit=rpm
